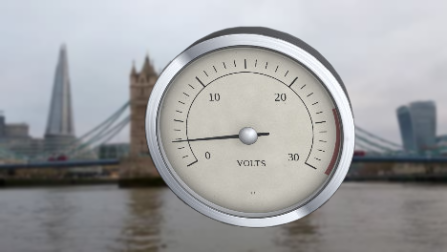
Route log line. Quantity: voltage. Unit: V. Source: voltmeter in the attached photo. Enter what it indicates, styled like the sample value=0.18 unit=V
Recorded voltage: value=3 unit=V
